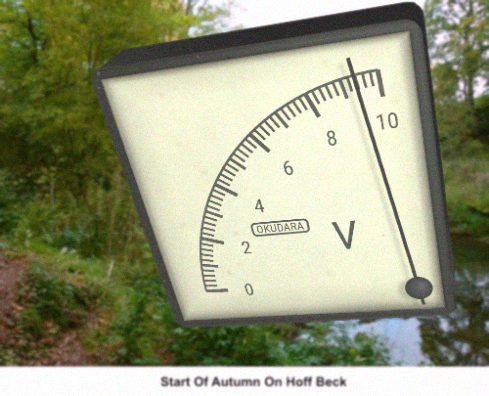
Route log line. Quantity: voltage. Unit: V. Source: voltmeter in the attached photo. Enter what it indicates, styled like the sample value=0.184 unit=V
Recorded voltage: value=9.4 unit=V
